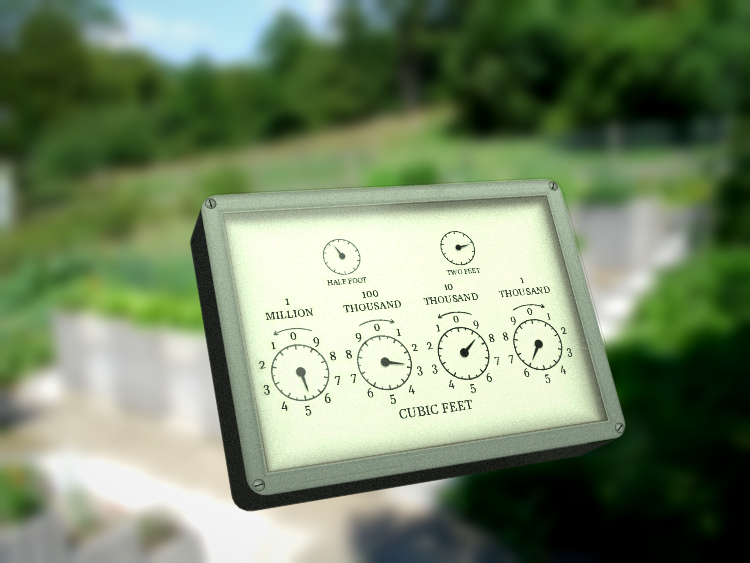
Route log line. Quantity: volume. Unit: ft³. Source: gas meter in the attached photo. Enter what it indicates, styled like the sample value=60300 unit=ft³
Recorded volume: value=528600 unit=ft³
